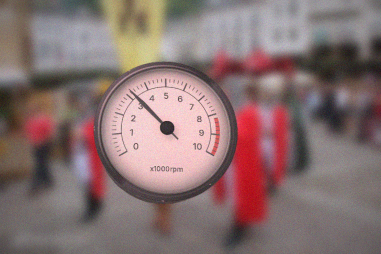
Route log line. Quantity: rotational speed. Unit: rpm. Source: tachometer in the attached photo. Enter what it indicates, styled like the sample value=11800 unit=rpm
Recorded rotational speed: value=3200 unit=rpm
